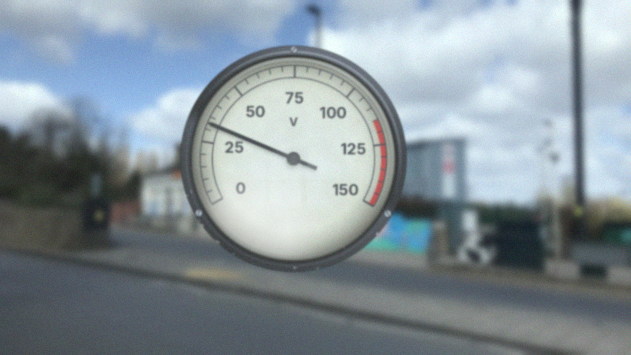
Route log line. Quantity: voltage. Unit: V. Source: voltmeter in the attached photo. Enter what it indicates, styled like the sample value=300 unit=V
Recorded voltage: value=32.5 unit=V
